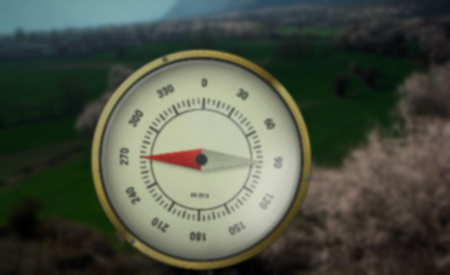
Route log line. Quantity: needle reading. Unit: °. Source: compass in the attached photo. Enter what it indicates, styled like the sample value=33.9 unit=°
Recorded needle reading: value=270 unit=°
